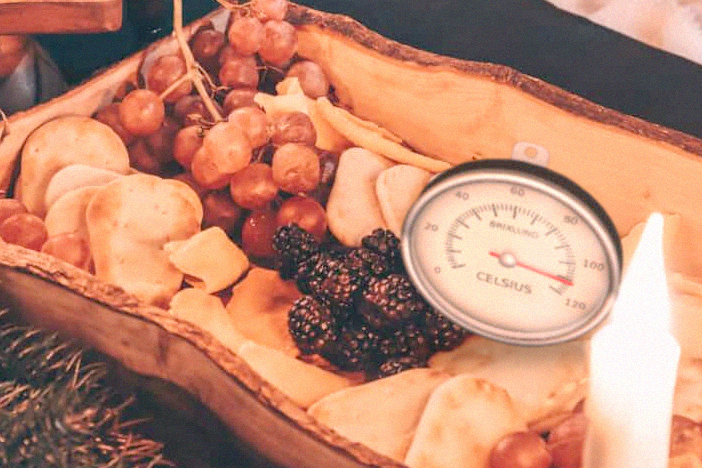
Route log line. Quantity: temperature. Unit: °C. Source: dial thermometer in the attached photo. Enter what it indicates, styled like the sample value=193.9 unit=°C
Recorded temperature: value=110 unit=°C
